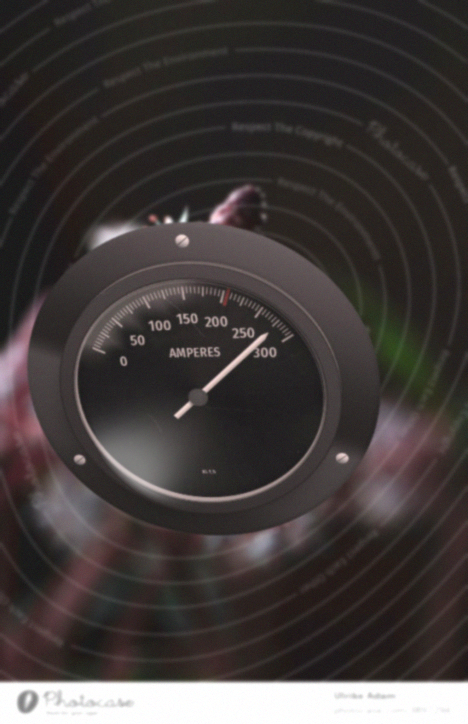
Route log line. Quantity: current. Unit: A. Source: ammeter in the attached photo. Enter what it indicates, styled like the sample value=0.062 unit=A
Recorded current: value=275 unit=A
